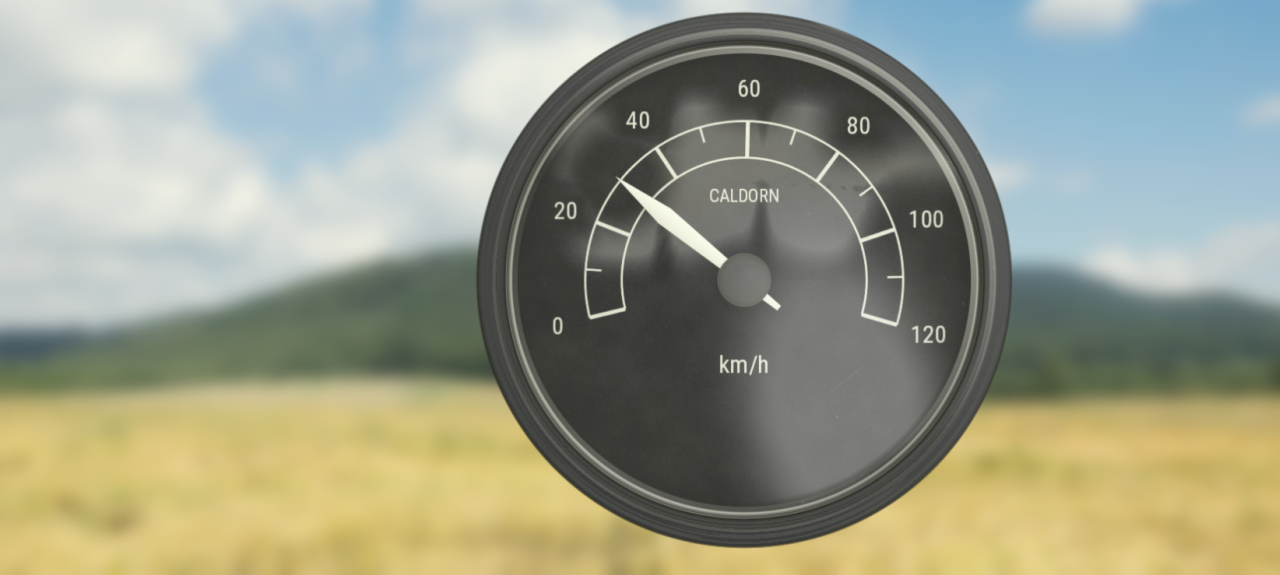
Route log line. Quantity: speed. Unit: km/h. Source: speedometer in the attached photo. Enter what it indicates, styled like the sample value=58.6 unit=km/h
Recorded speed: value=30 unit=km/h
